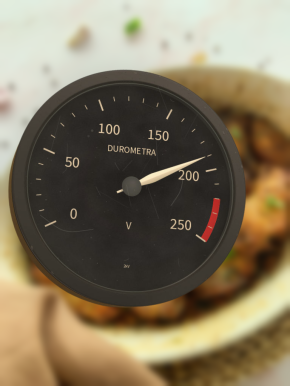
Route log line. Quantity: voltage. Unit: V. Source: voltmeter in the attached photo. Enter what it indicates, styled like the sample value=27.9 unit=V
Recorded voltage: value=190 unit=V
